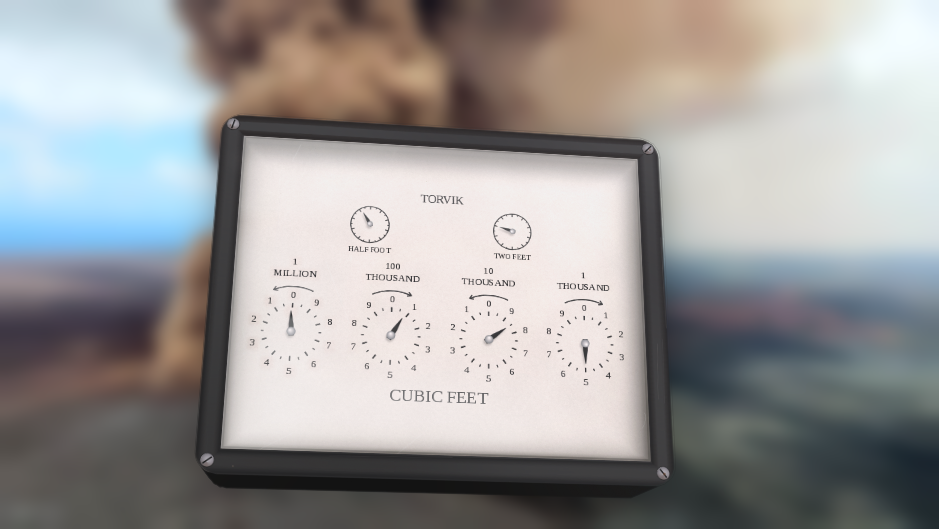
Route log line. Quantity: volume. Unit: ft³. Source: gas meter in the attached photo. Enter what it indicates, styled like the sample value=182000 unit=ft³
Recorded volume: value=8500 unit=ft³
